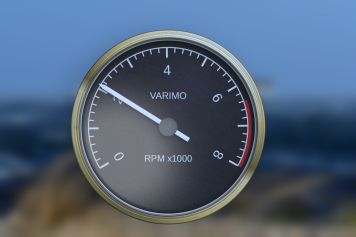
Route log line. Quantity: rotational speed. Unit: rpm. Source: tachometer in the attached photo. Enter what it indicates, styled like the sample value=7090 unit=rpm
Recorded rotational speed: value=2100 unit=rpm
